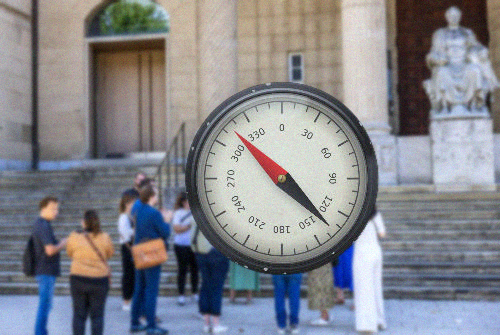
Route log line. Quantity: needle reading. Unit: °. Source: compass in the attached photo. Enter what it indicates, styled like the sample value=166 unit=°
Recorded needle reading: value=315 unit=°
